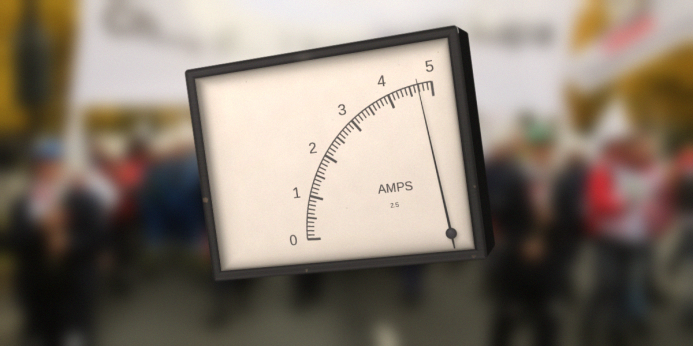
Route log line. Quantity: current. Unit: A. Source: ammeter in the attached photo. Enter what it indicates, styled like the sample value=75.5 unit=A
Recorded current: value=4.7 unit=A
